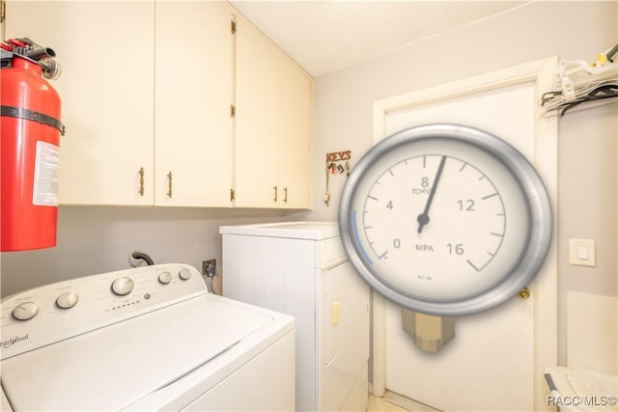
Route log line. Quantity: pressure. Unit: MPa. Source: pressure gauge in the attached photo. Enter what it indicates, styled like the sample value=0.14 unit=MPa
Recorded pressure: value=9 unit=MPa
